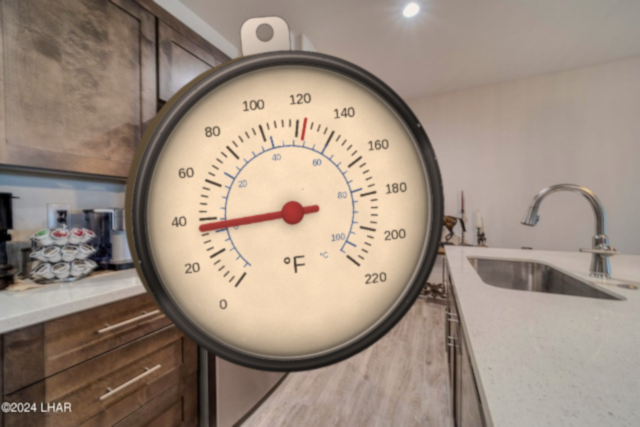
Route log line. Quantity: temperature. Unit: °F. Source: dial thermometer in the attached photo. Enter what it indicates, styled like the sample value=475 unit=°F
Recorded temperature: value=36 unit=°F
